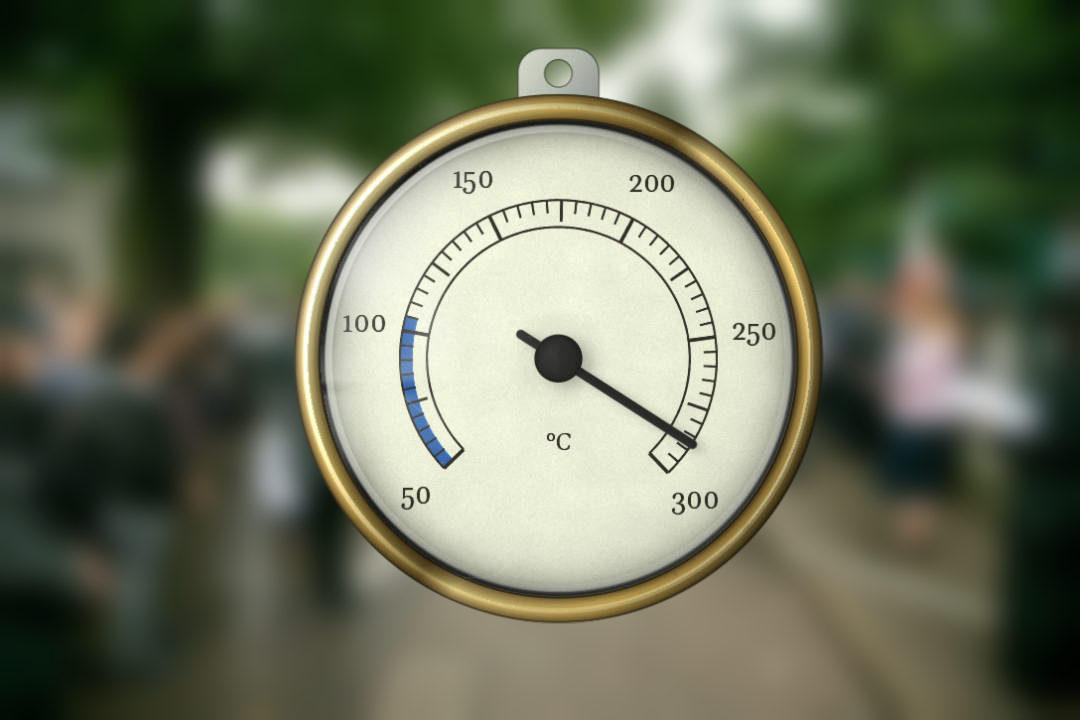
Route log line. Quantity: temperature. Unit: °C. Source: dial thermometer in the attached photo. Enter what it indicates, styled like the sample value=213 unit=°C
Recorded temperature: value=287.5 unit=°C
